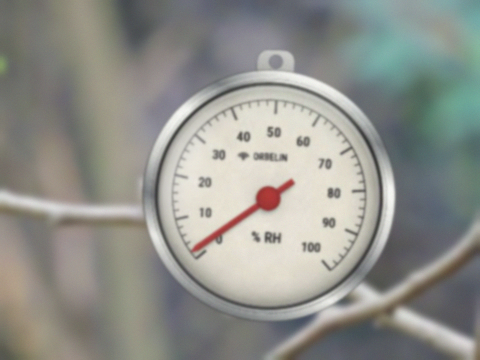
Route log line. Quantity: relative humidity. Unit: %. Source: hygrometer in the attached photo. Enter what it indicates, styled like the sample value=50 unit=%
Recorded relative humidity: value=2 unit=%
